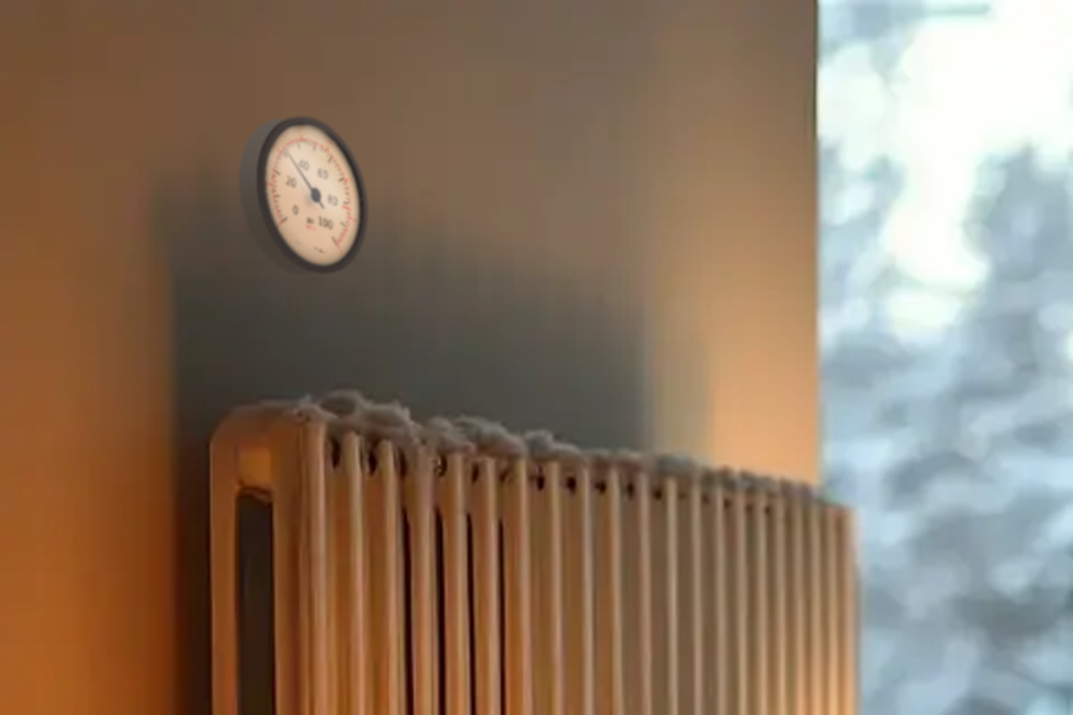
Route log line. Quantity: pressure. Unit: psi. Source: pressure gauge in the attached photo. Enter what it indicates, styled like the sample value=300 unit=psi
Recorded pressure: value=30 unit=psi
